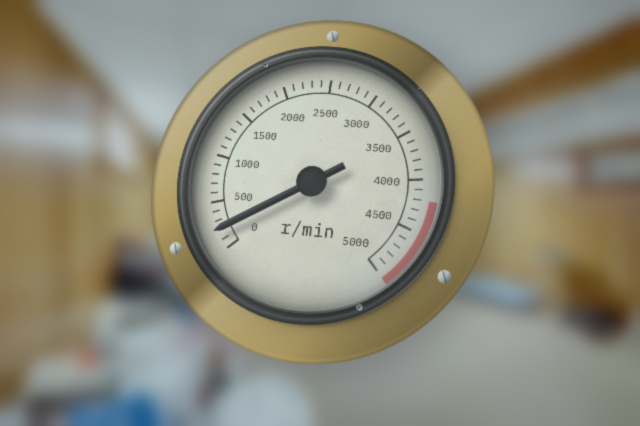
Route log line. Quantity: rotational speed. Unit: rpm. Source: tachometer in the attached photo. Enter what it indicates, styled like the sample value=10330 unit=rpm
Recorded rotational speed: value=200 unit=rpm
